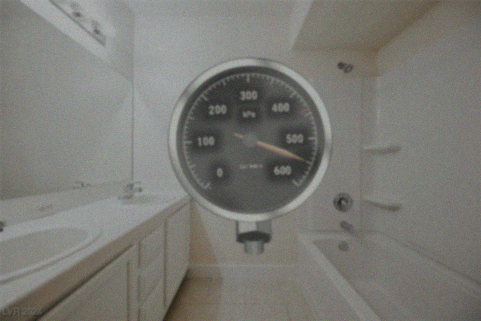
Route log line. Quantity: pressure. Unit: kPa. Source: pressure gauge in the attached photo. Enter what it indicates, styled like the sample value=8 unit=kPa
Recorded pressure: value=550 unit=kPa
